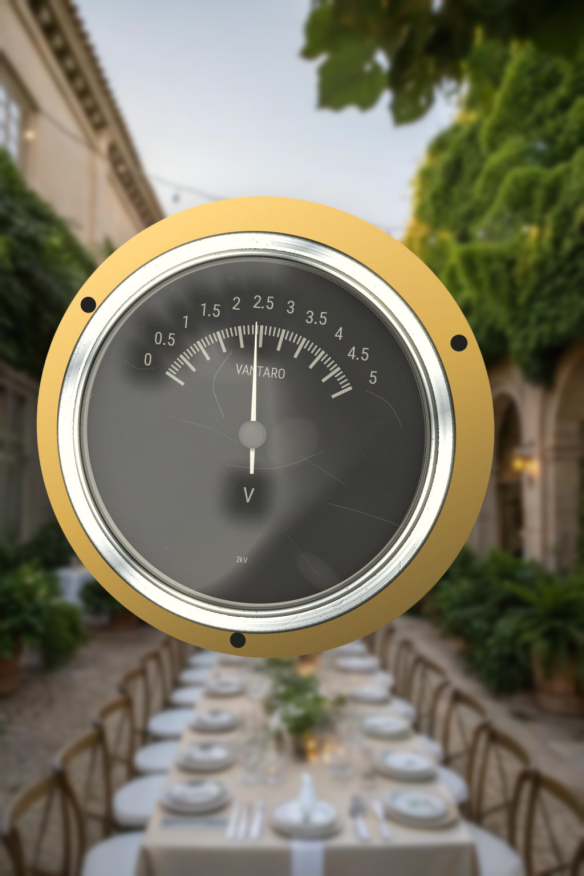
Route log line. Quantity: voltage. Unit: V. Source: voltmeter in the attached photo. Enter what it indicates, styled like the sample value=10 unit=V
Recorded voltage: value=2.4 unit=V
